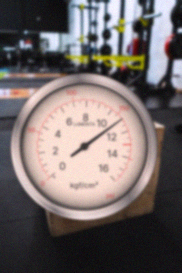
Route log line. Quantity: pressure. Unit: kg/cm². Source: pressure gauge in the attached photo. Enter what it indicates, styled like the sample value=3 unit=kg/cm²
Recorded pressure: value=11 unit=kg/cm²
